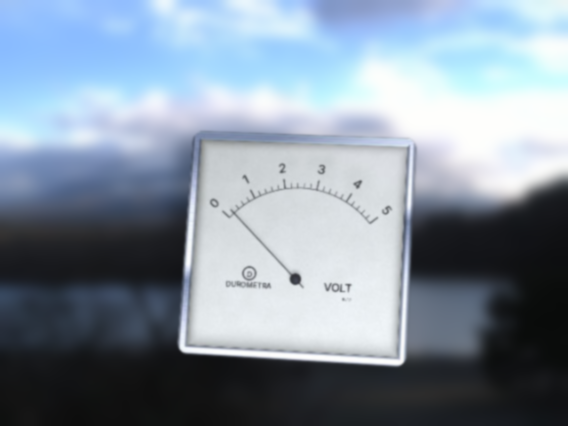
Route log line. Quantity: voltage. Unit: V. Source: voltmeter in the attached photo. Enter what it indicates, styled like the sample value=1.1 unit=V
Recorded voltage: value=0.2 unit=V
